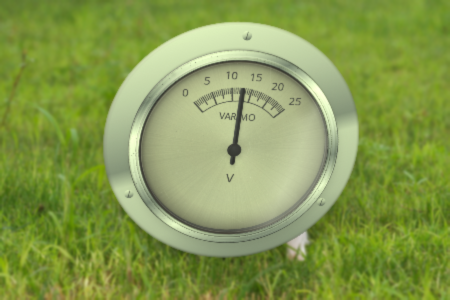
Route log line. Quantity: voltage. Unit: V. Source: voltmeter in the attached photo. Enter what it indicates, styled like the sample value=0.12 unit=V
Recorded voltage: value=12.5 unit=V
